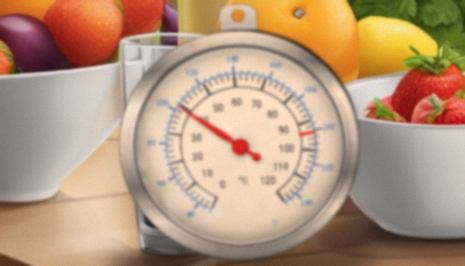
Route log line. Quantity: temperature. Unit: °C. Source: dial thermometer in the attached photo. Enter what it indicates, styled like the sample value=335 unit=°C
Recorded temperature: value=40 unit=°C
